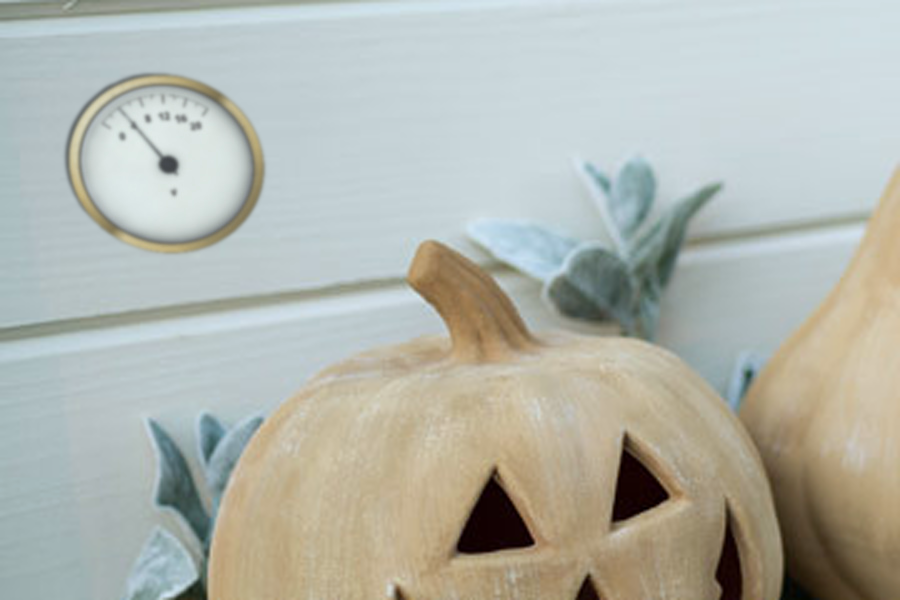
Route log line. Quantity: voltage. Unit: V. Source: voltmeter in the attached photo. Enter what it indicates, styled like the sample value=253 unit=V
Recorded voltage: value=4 unit=V
